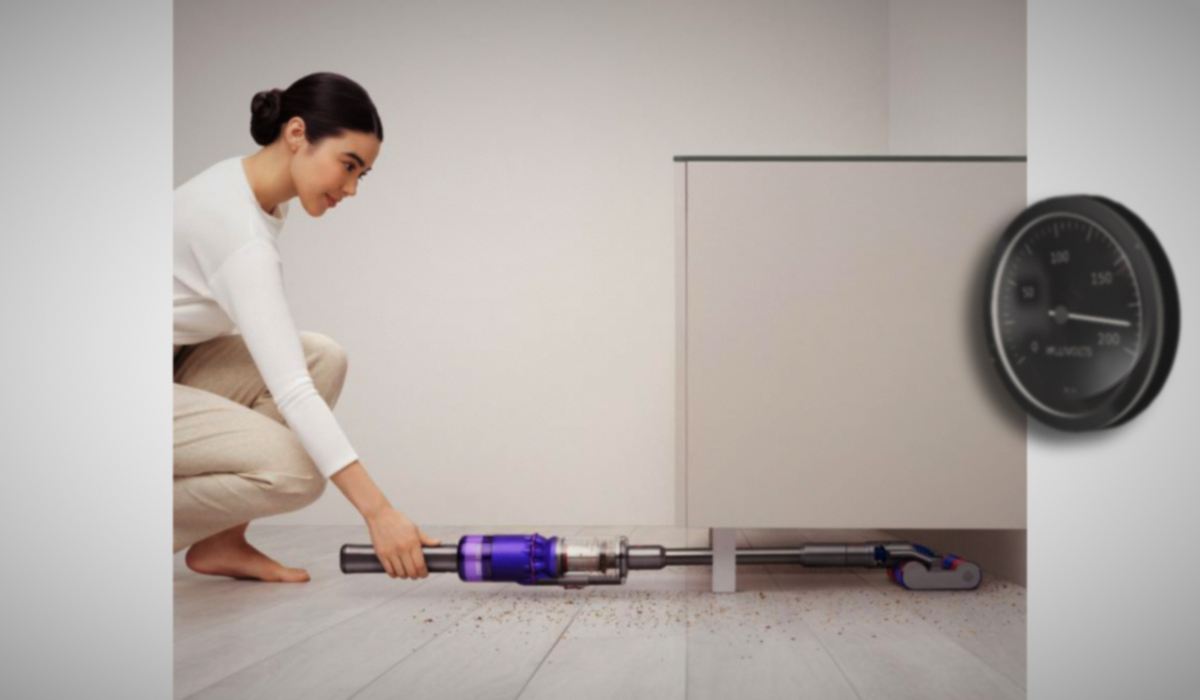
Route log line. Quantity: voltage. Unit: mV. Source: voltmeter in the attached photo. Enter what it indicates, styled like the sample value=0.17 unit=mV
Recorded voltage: value=185 unit=mV
